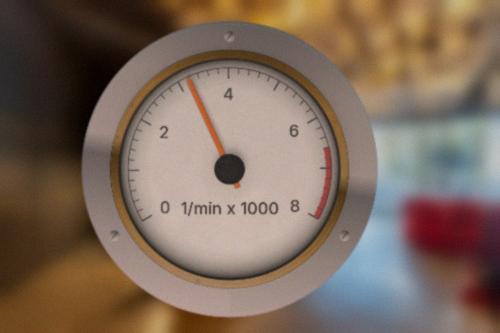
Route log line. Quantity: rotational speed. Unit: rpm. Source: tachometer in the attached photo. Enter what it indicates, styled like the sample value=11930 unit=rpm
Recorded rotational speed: value=3200 unit=rpm
